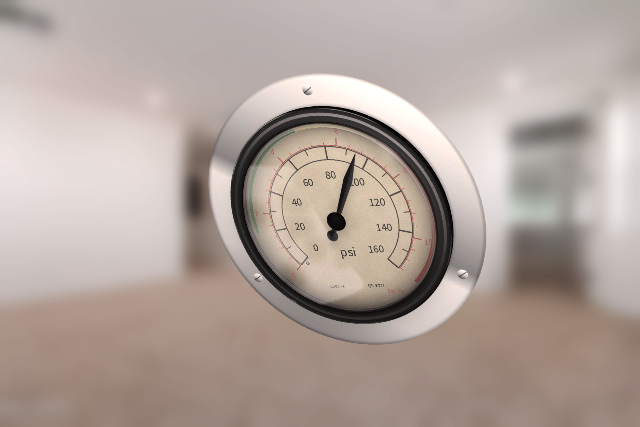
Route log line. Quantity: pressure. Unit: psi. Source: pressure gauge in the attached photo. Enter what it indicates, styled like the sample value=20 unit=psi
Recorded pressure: value=95 unit=psi
